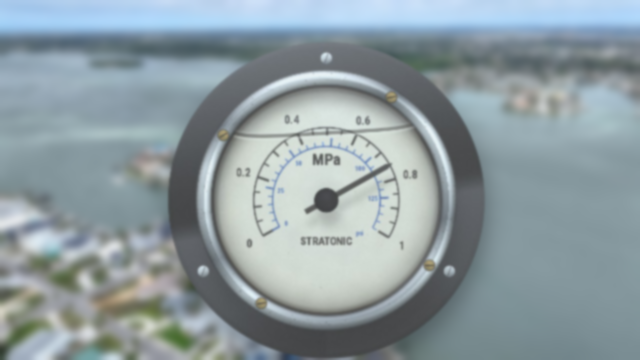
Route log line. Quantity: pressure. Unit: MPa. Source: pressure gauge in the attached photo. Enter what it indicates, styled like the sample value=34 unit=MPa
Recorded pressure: value=0.75 unit=MPa
